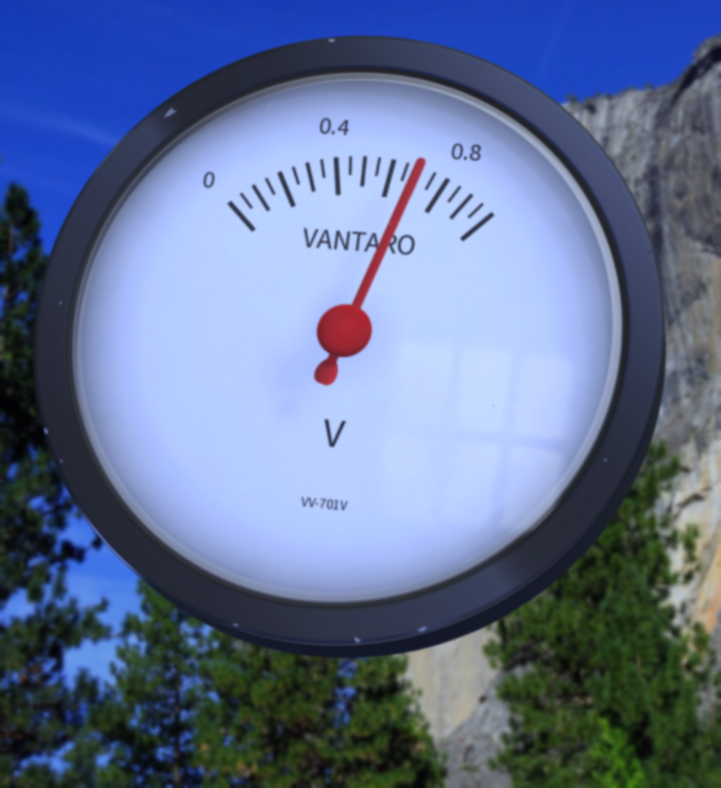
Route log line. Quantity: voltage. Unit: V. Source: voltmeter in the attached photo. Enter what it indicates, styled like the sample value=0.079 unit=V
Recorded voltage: value=0.7 unit=V
